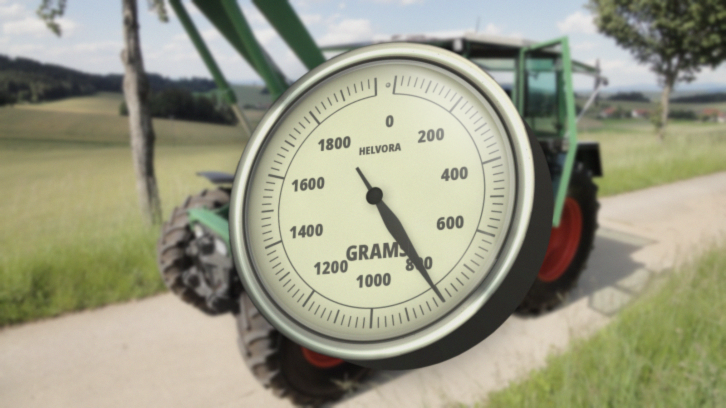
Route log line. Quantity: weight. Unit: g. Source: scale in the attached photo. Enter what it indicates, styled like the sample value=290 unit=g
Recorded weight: value=800 unit=g
